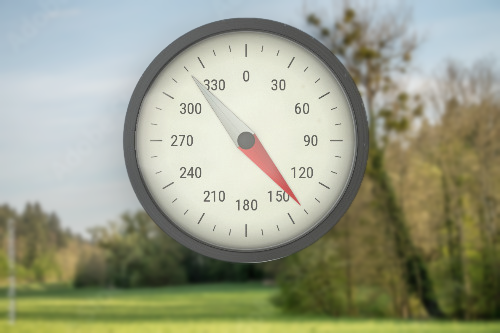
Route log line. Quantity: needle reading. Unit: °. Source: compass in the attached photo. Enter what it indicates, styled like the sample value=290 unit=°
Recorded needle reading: value=140 unit=°
